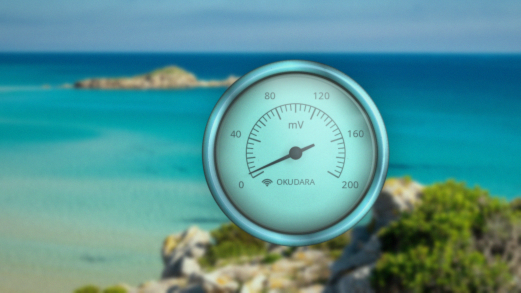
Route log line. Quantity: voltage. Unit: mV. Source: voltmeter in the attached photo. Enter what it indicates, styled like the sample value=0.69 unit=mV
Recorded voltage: value=5 unit=mV
